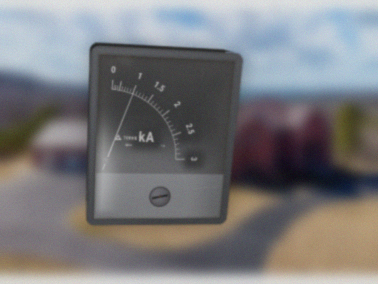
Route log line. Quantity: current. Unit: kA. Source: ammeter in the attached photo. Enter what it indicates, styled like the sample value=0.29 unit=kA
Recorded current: value=1 unit=kA
